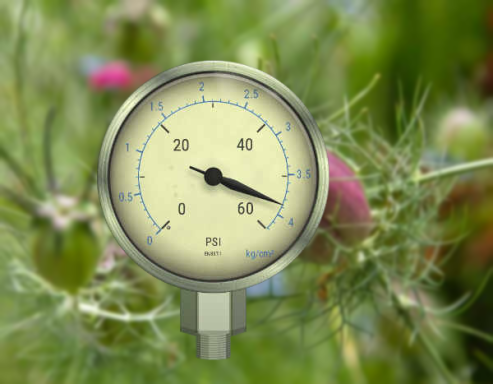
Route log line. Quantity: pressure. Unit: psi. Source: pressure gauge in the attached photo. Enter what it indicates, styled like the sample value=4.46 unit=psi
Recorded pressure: value=55 unit=psi
